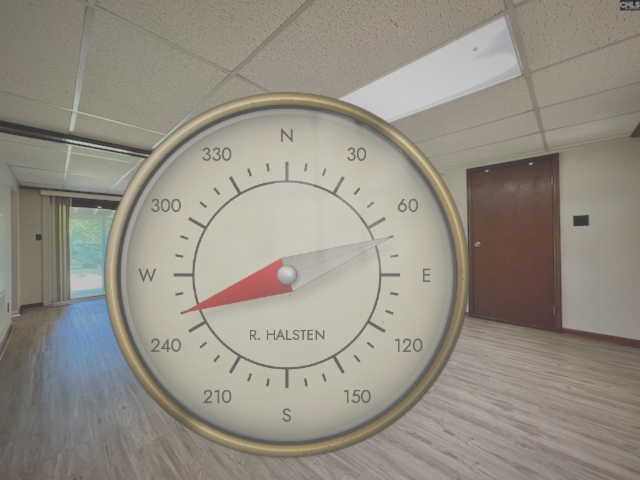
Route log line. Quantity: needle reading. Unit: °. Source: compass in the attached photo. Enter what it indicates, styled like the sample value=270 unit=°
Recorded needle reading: value=250 unit=°
